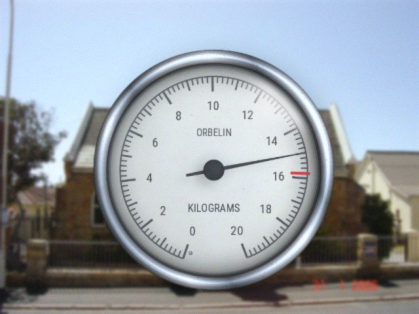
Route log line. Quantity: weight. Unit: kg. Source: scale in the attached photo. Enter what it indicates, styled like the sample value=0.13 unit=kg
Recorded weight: value=15 unit=kg
